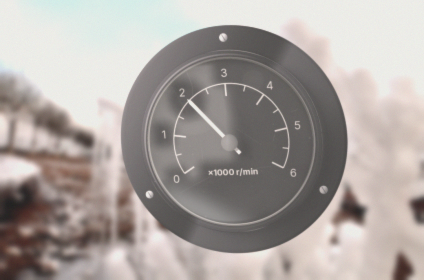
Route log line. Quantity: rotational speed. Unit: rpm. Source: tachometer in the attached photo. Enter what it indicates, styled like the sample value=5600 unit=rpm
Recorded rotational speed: value=2000 unit=rpm
